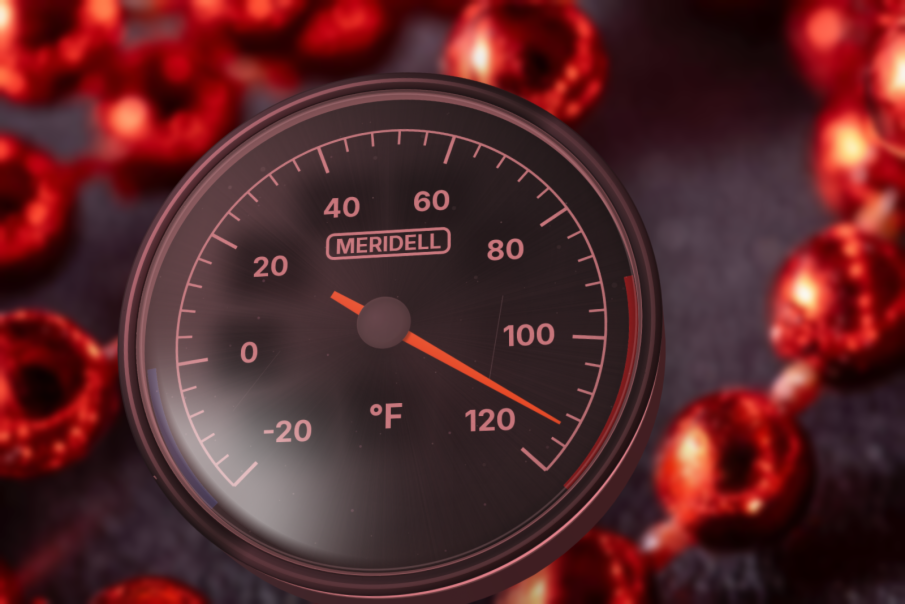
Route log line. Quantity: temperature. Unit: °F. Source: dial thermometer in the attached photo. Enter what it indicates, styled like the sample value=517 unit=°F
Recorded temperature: value=114 unit=°F
